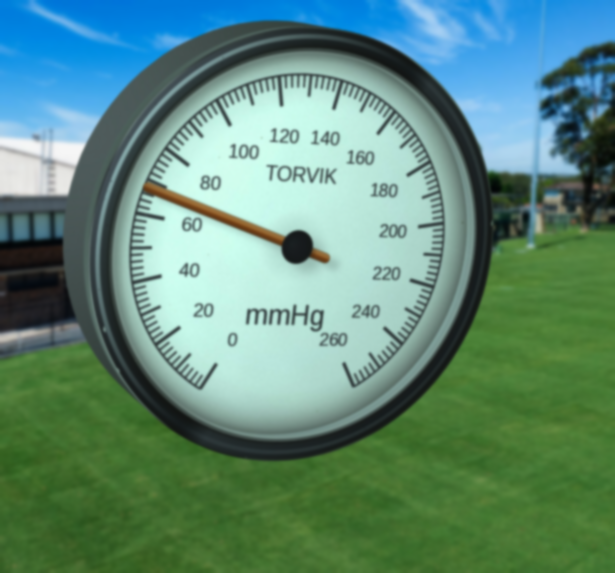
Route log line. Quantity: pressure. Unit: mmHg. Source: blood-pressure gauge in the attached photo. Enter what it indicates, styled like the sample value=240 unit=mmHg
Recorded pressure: value=68 unit=mmHg
